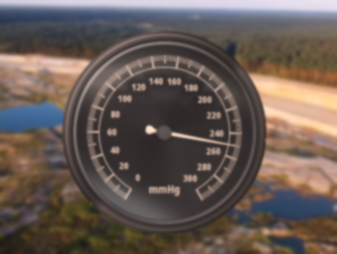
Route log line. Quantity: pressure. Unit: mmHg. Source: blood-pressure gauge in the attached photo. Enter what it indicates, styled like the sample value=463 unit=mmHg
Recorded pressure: value=250 unit=mmHg
